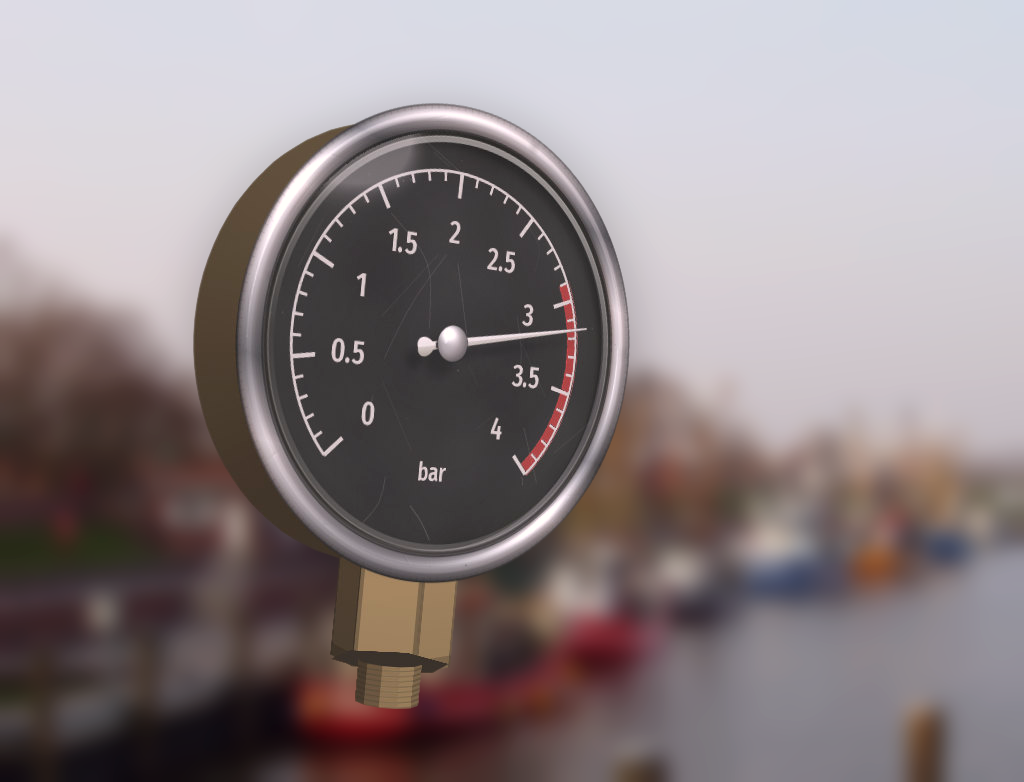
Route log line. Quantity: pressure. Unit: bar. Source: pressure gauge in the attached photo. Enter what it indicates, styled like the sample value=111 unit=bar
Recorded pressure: value=3.15 unit=bar
